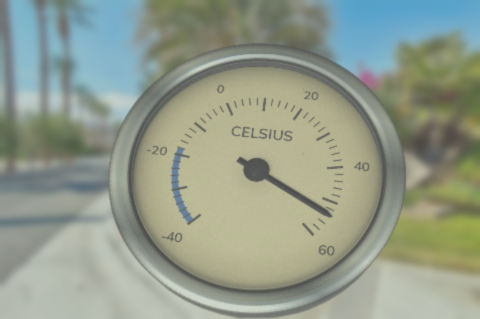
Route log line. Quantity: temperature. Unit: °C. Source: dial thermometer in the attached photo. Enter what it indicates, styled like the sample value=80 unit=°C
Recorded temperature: value=54 unit=°C
